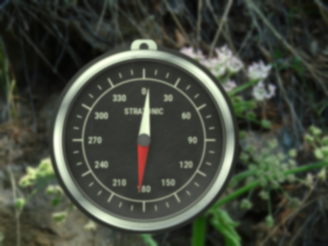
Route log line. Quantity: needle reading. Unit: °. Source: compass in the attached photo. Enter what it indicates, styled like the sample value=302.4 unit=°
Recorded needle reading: value=185 unit=°
